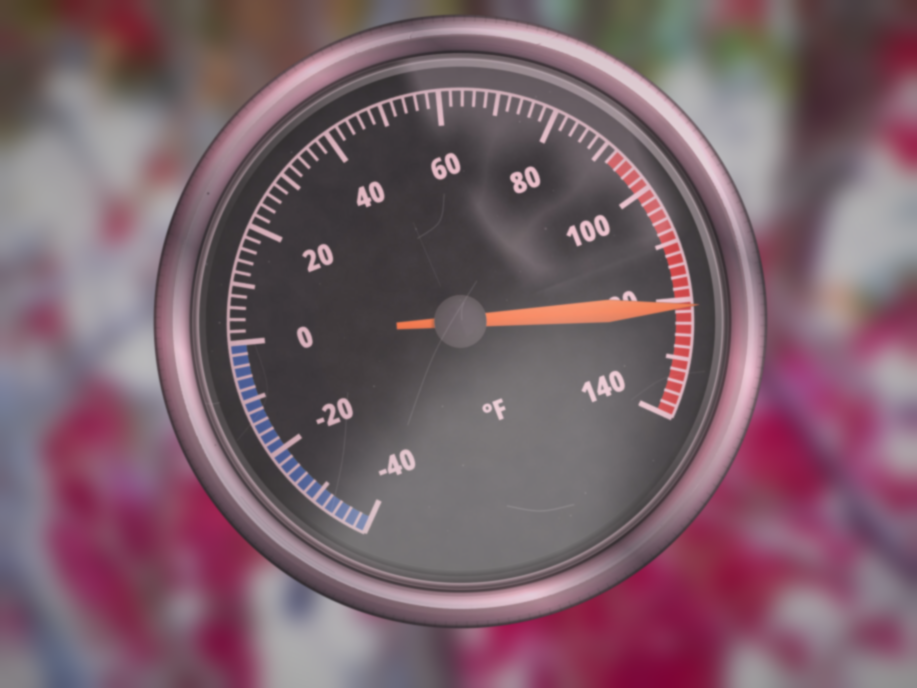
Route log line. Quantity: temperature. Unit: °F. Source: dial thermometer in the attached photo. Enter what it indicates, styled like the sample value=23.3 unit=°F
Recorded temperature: value=121 unit=°F
